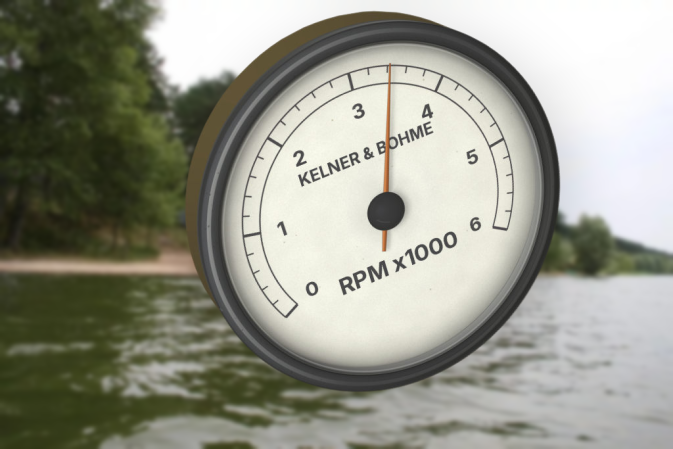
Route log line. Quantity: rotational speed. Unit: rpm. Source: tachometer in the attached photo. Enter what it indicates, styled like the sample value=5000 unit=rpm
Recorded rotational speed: value=3400 unit=rpm
